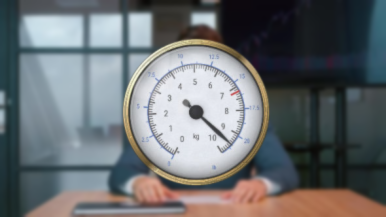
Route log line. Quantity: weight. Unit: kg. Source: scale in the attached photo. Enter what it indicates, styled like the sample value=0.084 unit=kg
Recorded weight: value=9.5 unit=kg
